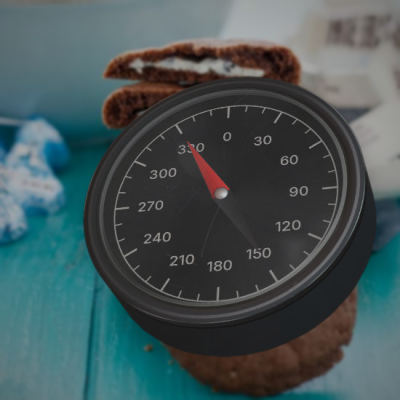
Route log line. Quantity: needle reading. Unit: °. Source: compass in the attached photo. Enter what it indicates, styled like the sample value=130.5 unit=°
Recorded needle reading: value=330 unit=°
